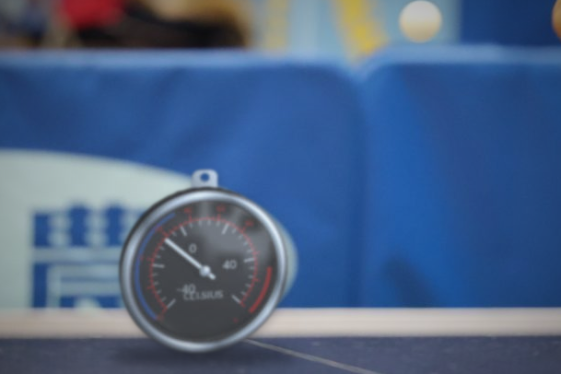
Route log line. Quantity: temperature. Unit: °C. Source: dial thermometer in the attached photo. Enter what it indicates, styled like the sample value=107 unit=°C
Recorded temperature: value=-8 unit=°C
